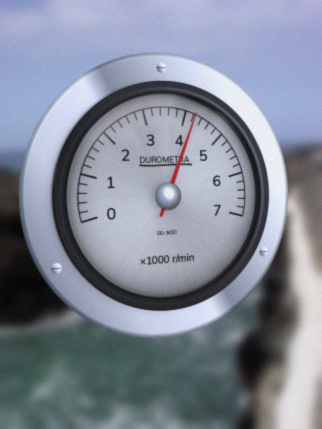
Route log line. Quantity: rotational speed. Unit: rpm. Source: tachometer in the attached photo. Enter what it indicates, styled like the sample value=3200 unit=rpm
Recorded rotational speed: value=4200 unit=rpm
